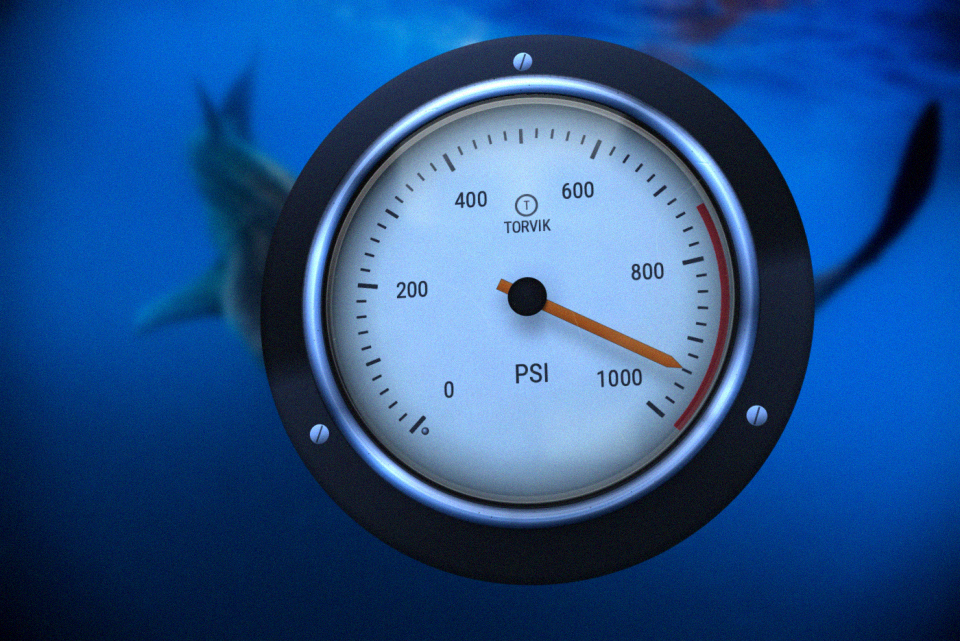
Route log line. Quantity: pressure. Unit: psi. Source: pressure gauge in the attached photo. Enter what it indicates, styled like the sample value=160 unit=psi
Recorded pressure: value=940 unit=psi
